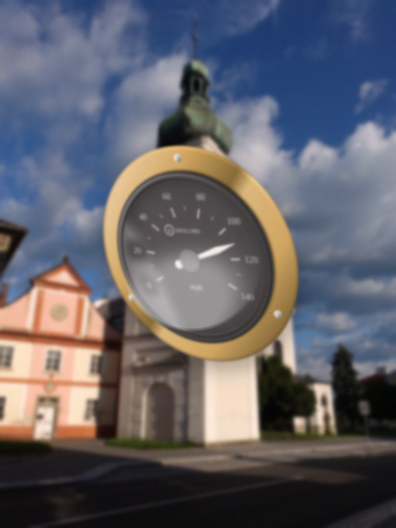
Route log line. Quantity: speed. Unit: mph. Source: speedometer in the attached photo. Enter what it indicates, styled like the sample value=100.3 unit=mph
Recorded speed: value=110 unit=mph
